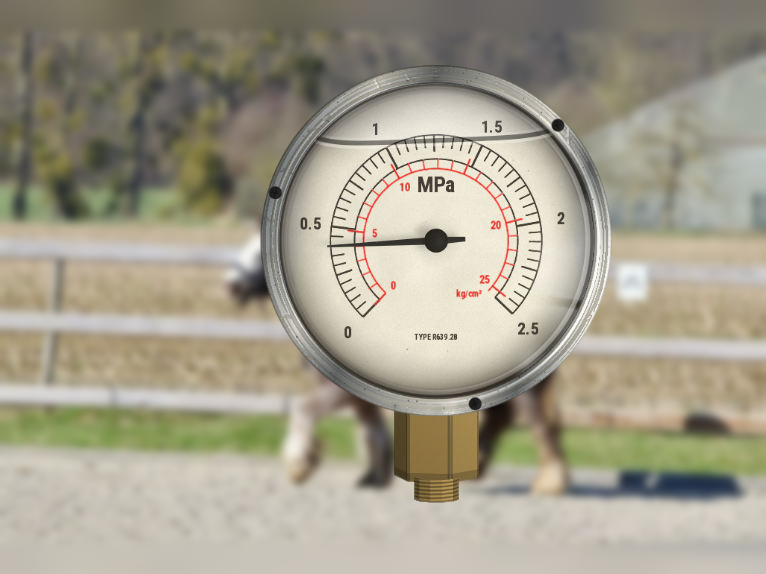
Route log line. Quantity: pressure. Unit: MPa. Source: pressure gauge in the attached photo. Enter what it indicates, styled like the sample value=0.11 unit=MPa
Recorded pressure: value=0.4 unit=MPa
